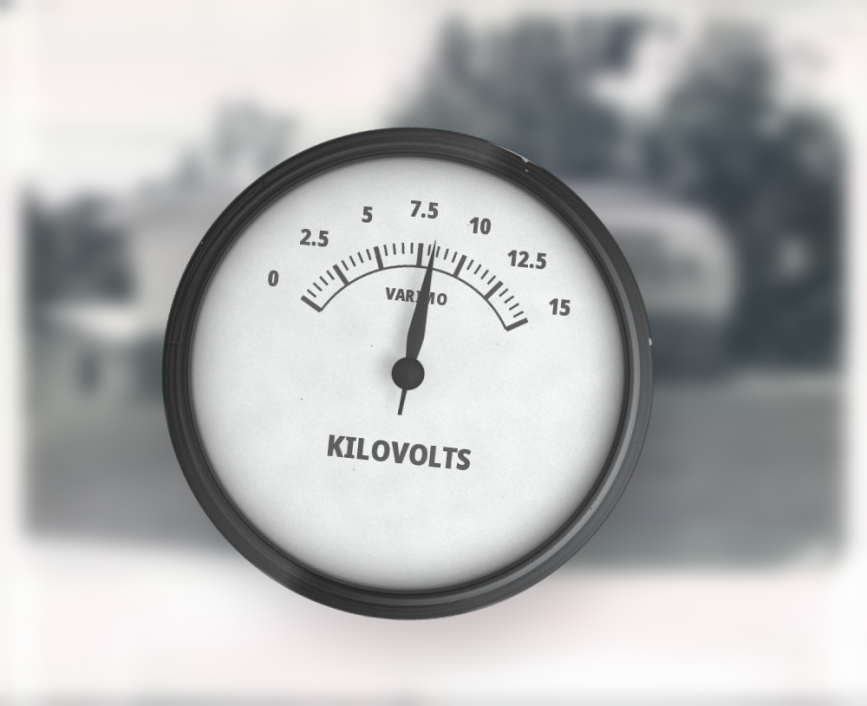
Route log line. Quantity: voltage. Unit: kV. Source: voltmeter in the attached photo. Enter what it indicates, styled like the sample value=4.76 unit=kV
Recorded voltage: value=8.25 unit=kV
